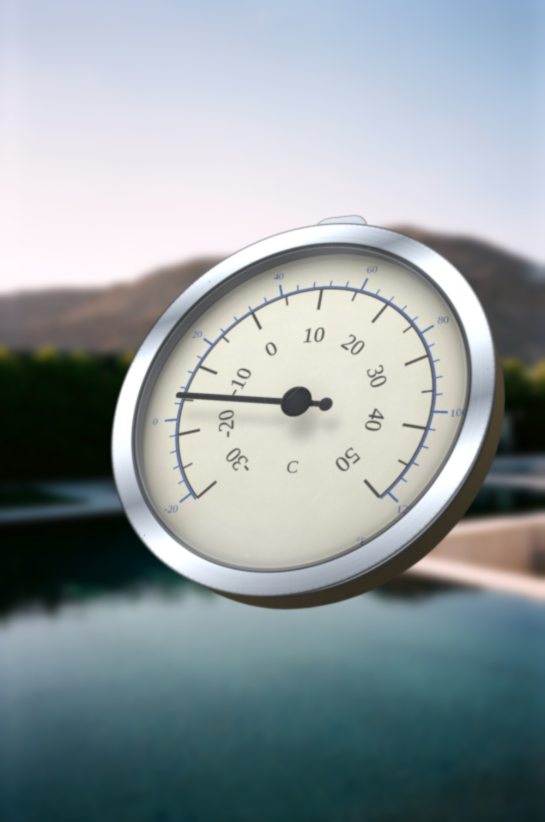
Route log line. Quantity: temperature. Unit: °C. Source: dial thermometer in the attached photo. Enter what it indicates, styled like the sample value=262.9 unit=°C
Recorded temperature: value=-15 unit=°C
